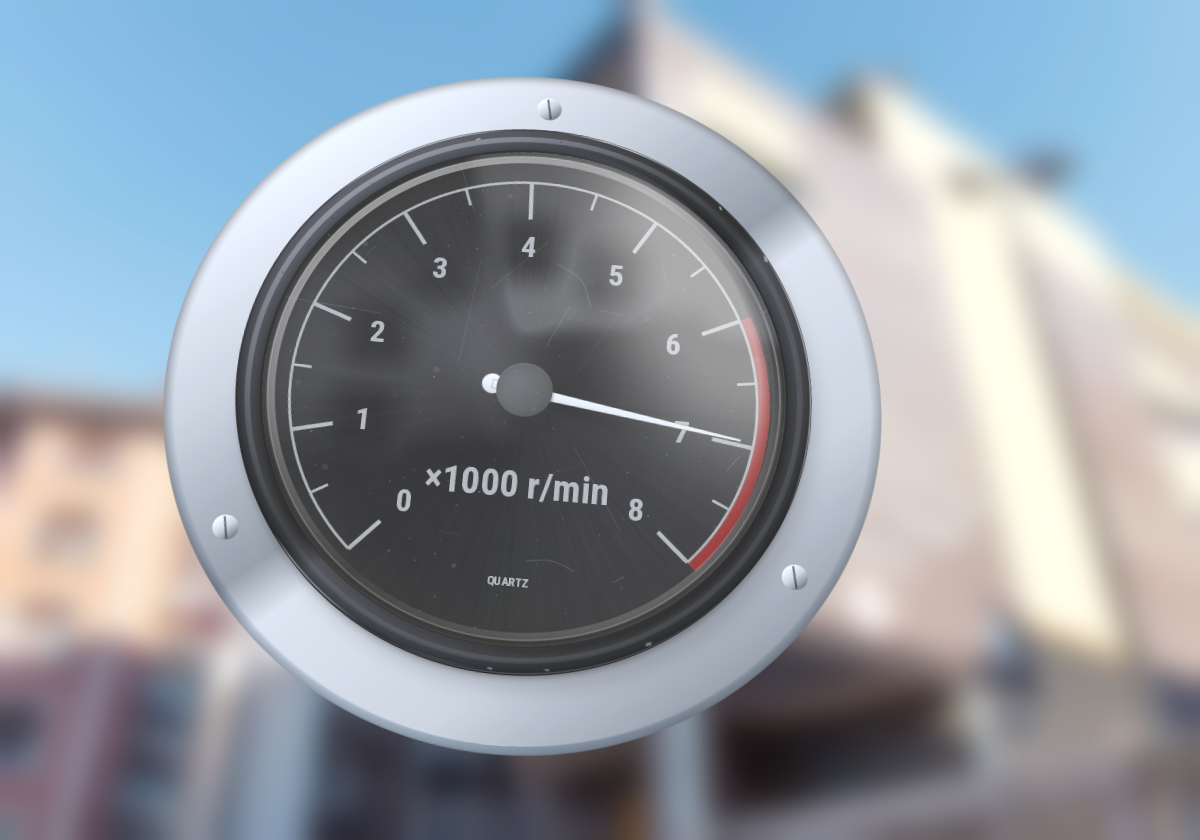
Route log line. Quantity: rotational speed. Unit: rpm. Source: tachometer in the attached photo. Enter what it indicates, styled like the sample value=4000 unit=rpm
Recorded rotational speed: value=7000 unit=rpm
